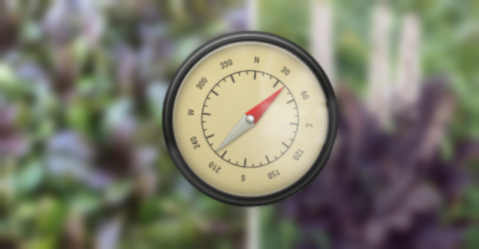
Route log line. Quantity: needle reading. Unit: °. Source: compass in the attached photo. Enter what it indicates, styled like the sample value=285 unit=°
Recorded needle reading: value=40 unit=°
